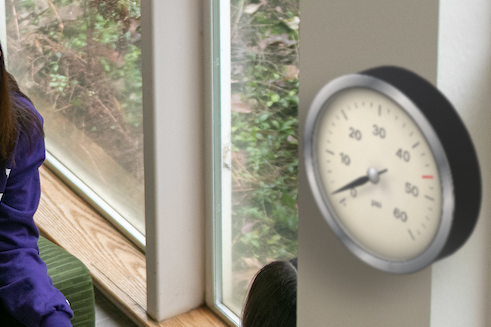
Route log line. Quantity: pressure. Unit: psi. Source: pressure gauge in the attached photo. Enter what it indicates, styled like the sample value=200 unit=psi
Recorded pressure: value=2 unit=psi
